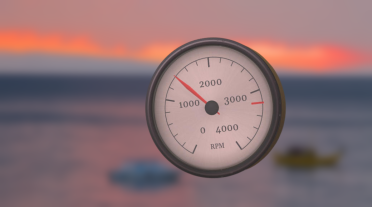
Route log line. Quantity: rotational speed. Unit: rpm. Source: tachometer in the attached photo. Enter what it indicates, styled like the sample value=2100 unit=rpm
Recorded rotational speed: value=1400 unit=rpm
